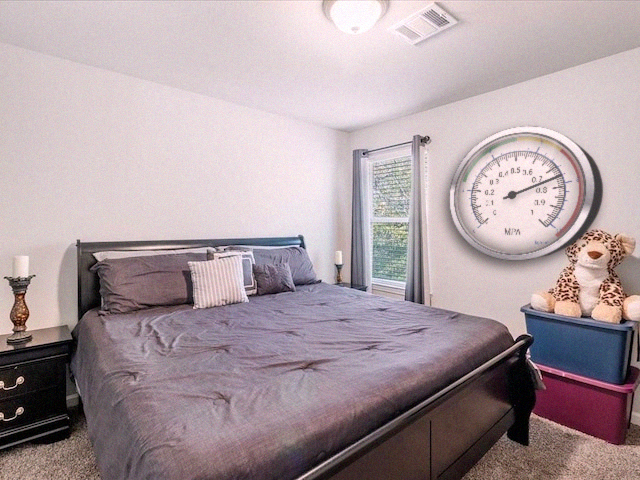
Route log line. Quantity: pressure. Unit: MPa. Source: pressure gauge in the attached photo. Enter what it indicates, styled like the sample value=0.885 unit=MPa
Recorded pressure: value=0.75 unit=MPa
